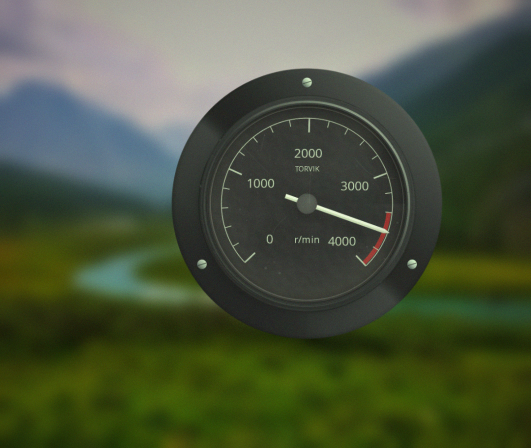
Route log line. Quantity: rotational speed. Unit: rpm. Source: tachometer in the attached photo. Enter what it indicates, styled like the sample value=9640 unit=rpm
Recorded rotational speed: value=3600 unit=rpm
